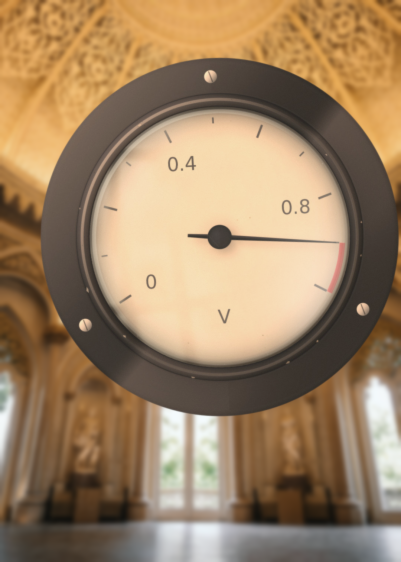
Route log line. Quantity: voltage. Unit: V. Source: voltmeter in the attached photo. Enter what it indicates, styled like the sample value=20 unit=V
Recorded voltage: value=0.9 unit=V
